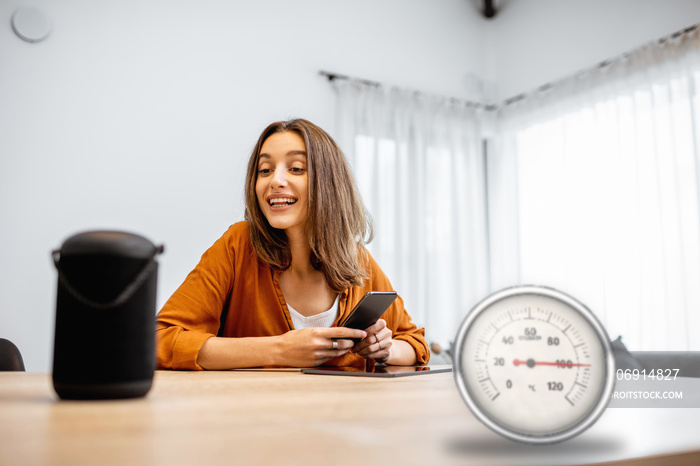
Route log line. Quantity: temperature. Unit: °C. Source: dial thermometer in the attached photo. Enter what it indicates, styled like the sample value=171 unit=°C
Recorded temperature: value=100 unit=°C
